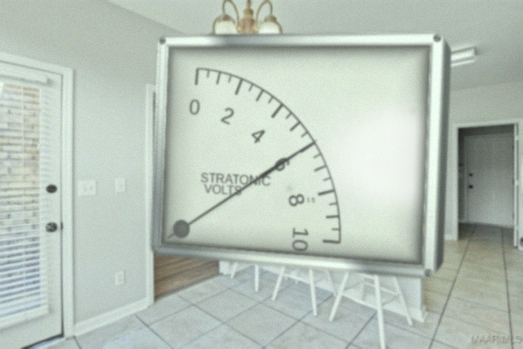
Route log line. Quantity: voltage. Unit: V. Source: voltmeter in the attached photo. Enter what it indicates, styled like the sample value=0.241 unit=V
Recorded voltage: value=6 unit=V
